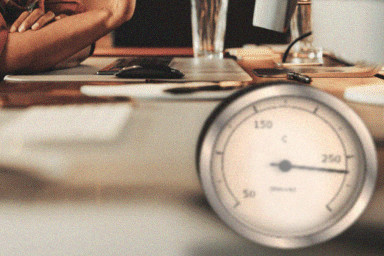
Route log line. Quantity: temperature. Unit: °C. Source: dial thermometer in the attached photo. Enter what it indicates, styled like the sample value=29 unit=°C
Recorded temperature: value=262.5 unit=°C
